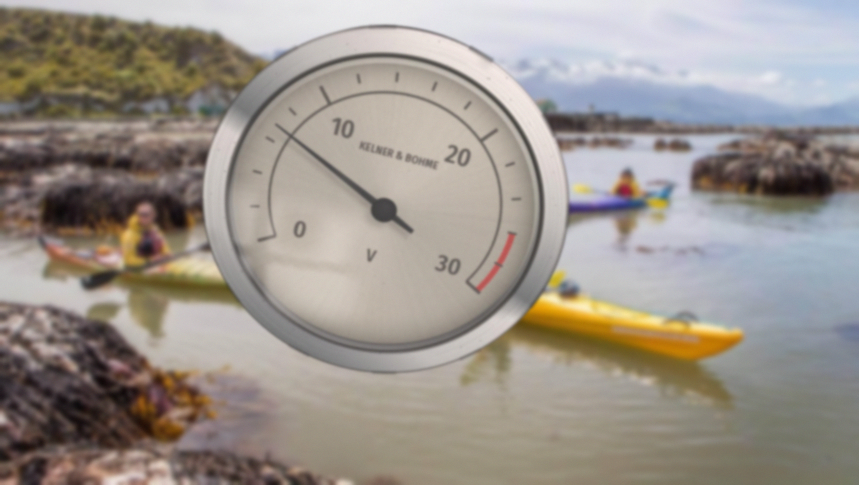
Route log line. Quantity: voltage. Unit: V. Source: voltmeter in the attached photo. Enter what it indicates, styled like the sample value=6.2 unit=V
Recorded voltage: value=7 unit=V
